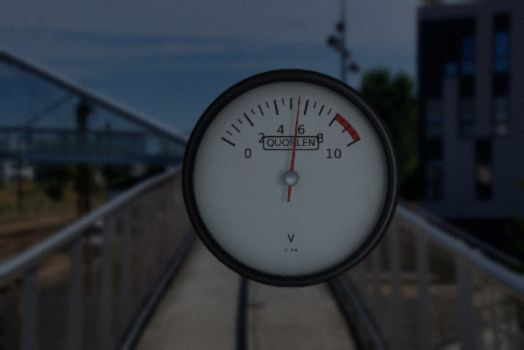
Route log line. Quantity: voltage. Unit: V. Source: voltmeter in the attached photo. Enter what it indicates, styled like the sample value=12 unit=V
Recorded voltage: value=5.5 unit=V
